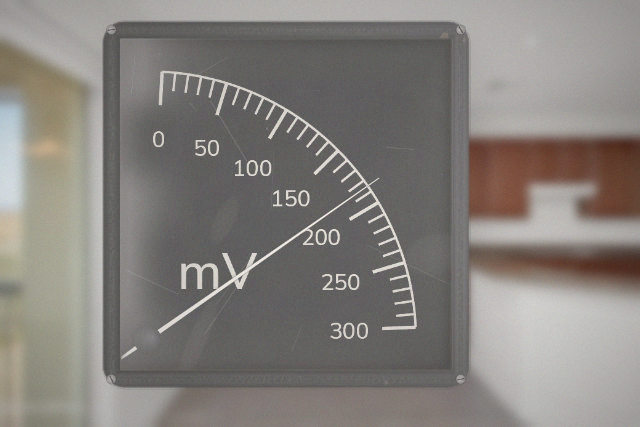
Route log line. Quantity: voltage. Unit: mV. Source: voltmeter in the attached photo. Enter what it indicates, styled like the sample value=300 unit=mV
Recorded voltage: value=185 unit=mV
